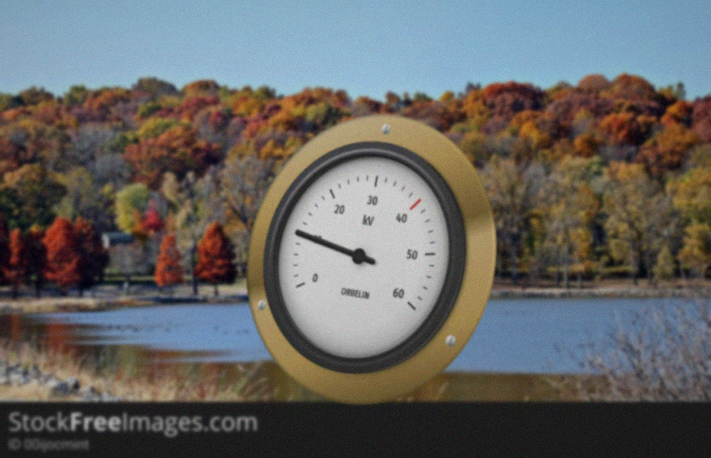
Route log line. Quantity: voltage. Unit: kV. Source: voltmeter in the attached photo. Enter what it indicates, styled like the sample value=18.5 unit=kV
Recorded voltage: value=10 unit=kV
